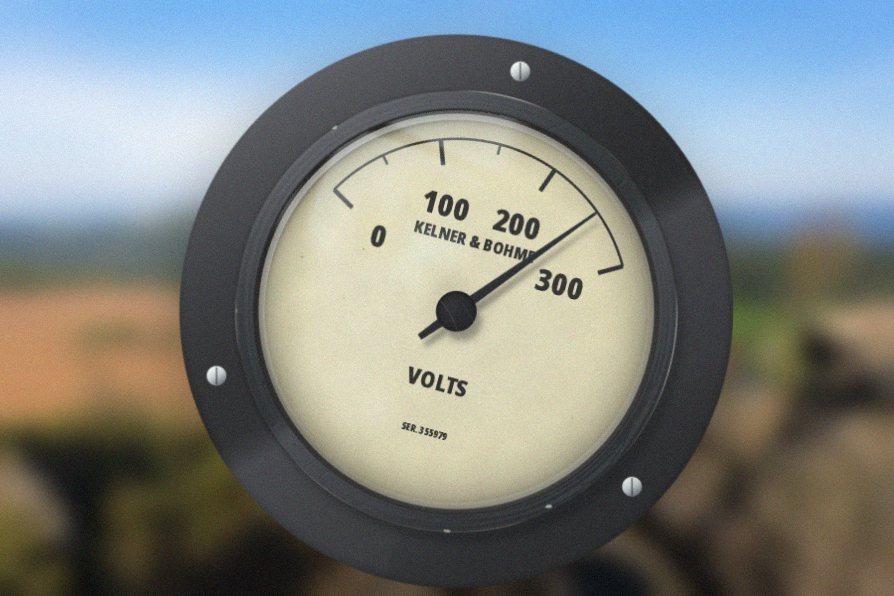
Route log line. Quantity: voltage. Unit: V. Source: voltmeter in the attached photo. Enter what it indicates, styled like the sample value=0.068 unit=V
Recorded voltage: value=250 unit=V
